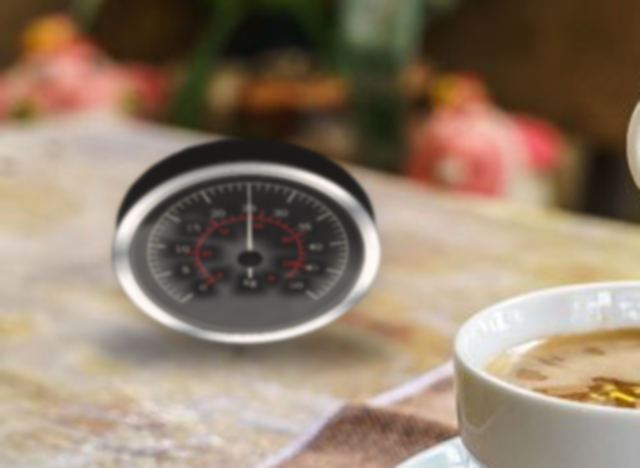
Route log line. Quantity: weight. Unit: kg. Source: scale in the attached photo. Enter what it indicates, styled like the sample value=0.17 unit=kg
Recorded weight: value=25 unit=kg
